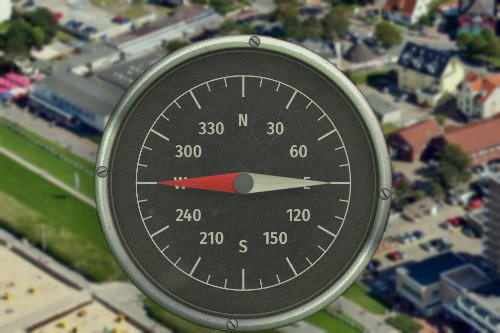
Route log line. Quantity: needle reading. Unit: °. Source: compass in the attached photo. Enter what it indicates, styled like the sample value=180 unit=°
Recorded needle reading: value=270 unit=°
